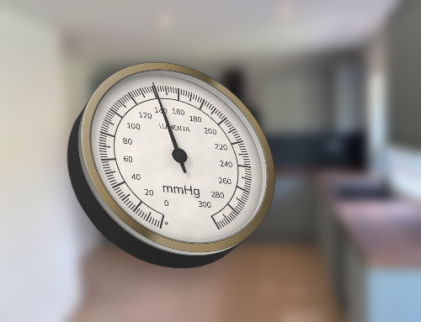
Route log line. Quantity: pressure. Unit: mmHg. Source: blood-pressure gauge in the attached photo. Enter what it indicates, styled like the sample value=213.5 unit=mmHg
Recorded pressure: value=140 unit=mmHg
